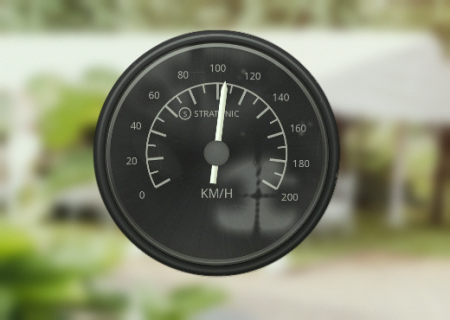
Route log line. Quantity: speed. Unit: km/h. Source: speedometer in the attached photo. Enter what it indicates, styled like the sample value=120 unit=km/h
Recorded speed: value=105 unit=km/h
